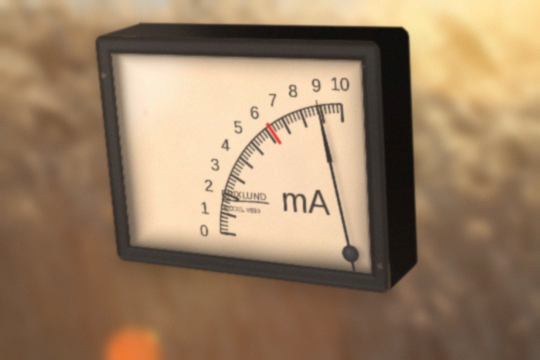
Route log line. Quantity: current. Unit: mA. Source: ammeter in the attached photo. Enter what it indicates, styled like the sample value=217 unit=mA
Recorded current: value=9 unit=mA
